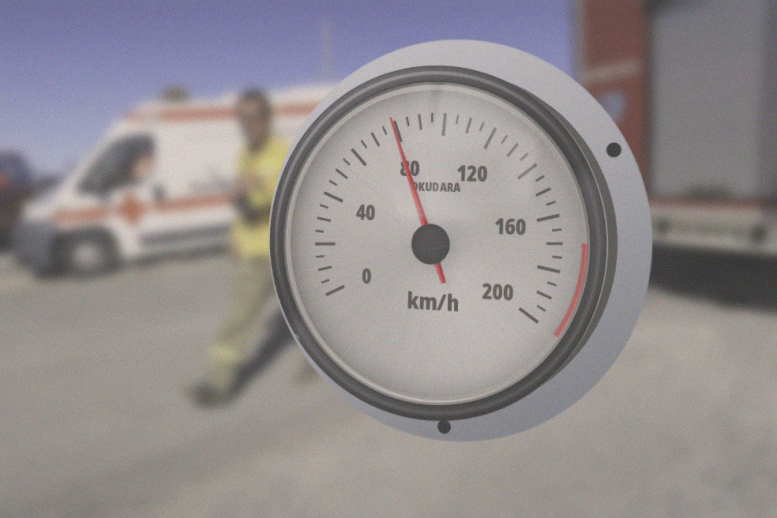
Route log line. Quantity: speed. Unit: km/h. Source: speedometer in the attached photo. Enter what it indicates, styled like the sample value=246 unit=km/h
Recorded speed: value=80 unit=km/h
